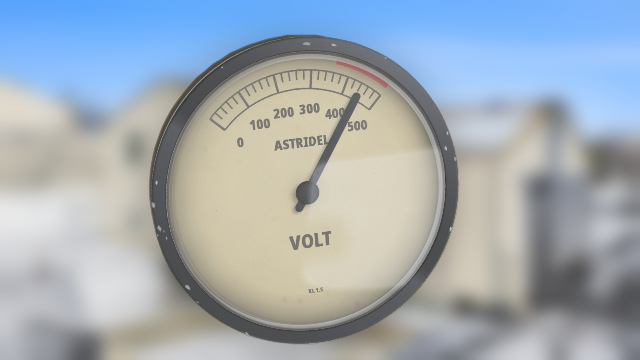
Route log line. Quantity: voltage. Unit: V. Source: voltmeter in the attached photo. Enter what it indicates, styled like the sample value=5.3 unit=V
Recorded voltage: value=440 unit=V
